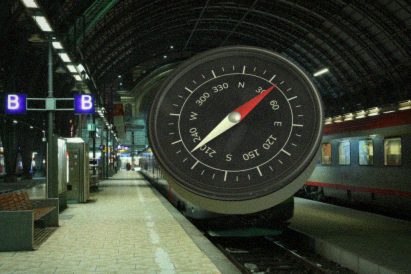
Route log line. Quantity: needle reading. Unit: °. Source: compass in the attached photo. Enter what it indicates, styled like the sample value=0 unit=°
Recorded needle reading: value=40 unit=°
